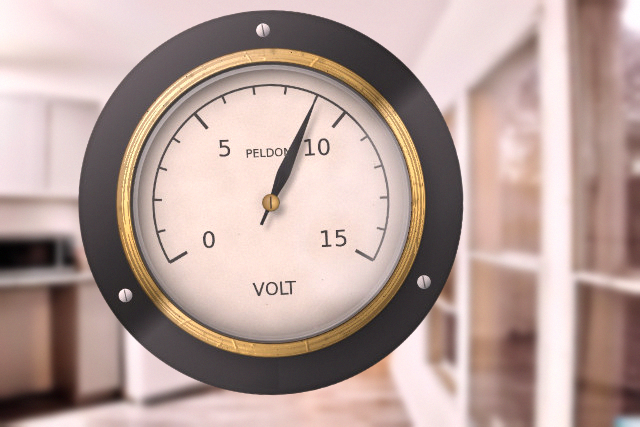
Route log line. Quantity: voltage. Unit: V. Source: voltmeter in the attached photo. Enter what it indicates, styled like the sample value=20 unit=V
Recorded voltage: value=9 unit=V
